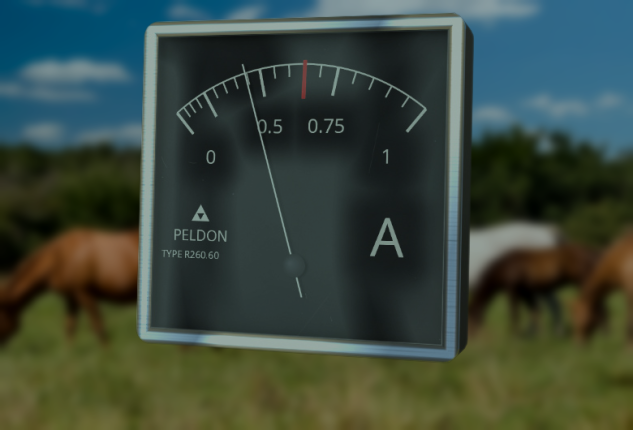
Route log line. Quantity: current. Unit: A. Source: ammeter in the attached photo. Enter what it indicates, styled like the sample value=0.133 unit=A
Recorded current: value=0.45 unit=A
